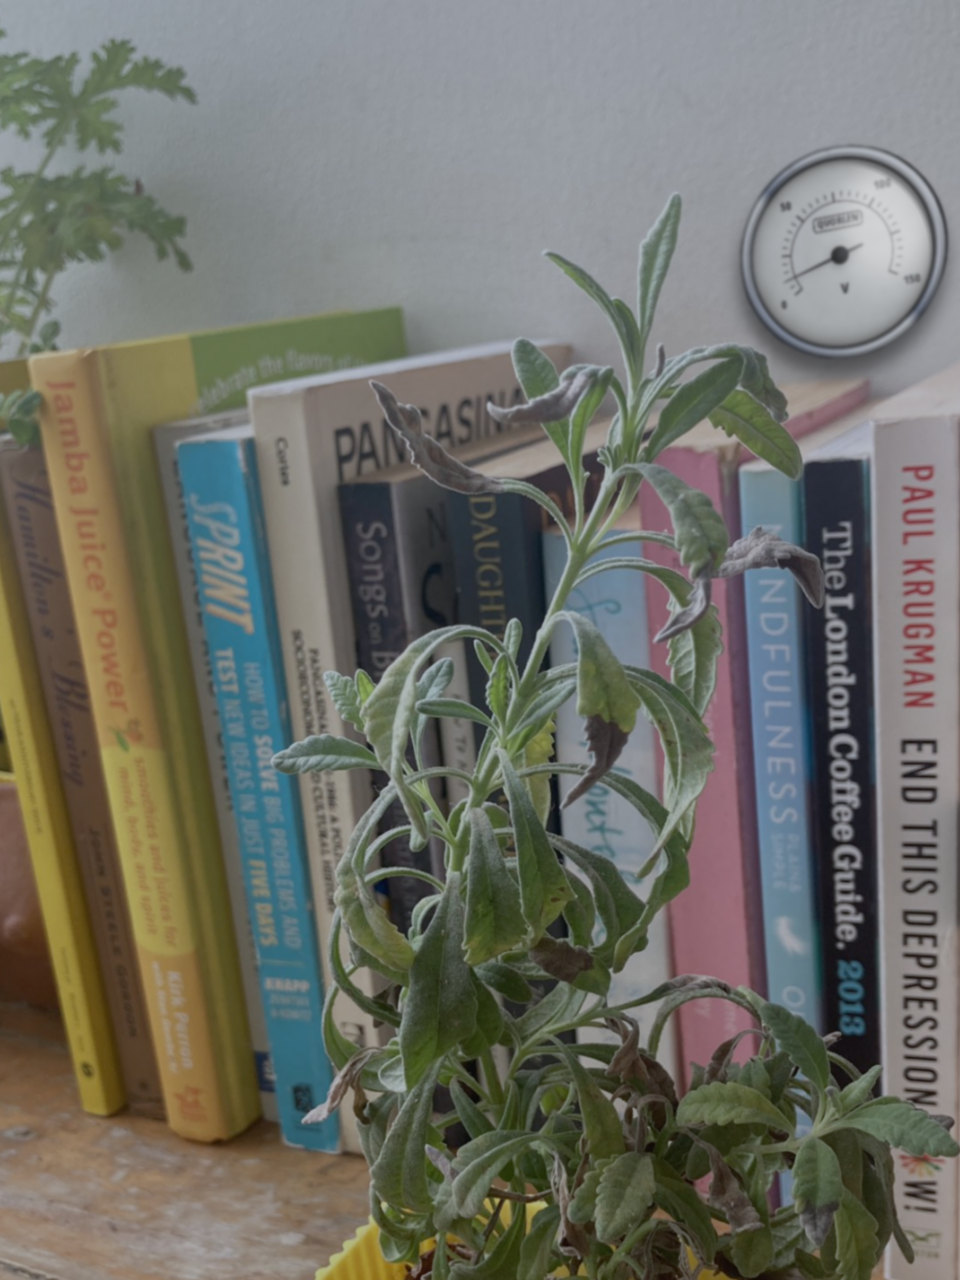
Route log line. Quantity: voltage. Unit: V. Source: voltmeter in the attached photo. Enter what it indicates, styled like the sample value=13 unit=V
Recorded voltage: value=10 unit=V
